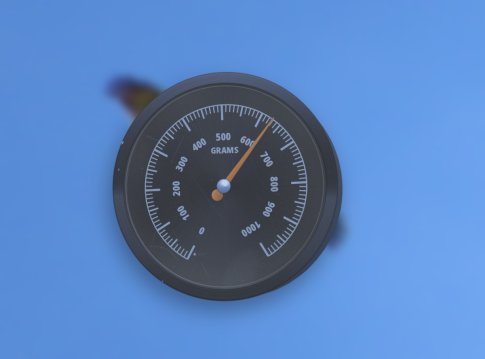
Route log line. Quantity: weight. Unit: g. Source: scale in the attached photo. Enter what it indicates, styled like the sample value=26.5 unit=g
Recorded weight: value=630 unit=g
